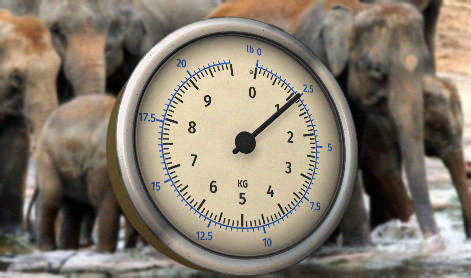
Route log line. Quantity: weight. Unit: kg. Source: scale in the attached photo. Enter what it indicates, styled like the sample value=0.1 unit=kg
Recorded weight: value=1.1 unit=kg
